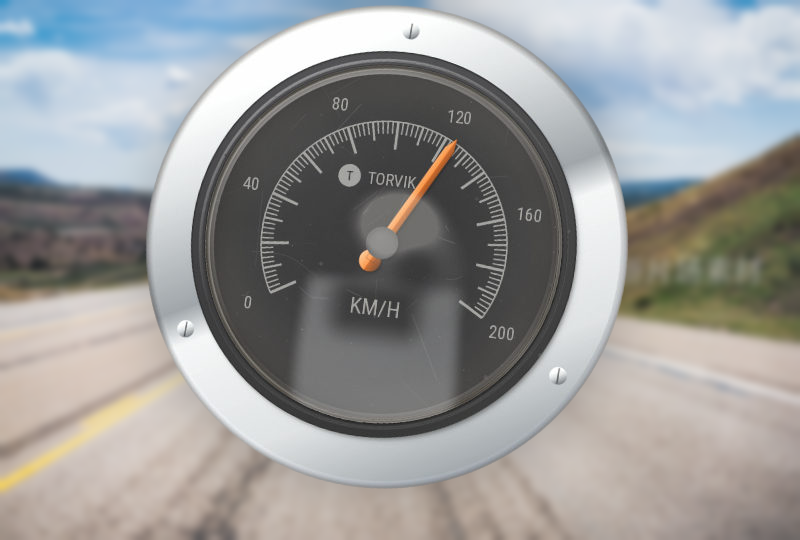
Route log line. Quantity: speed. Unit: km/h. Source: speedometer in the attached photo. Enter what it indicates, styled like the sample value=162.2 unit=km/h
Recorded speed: value=124 unit=km/h
